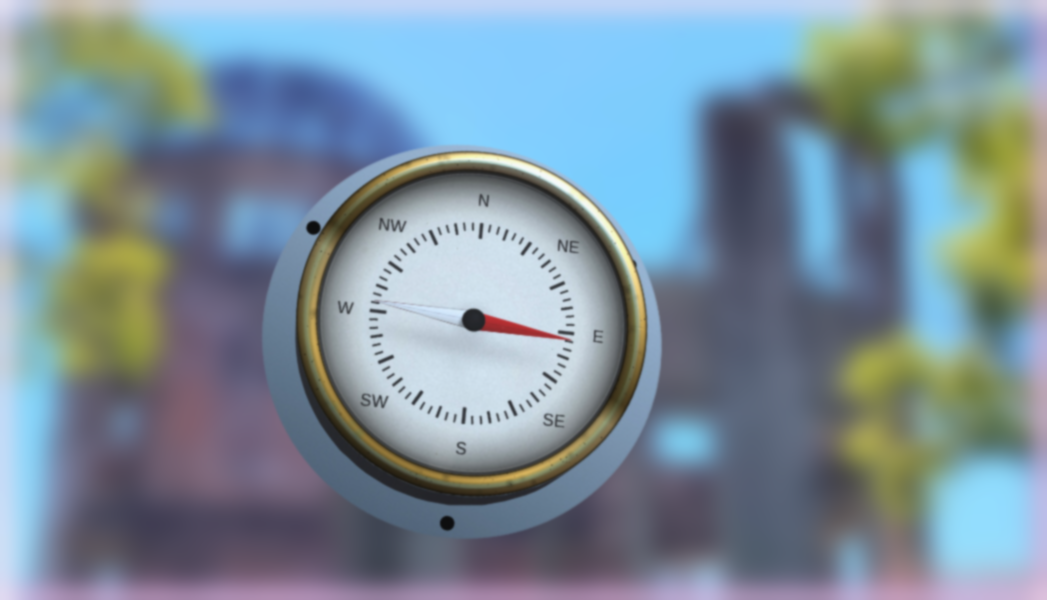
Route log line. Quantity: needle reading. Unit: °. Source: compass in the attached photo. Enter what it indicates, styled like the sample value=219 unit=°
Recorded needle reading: value=95 unit=°
